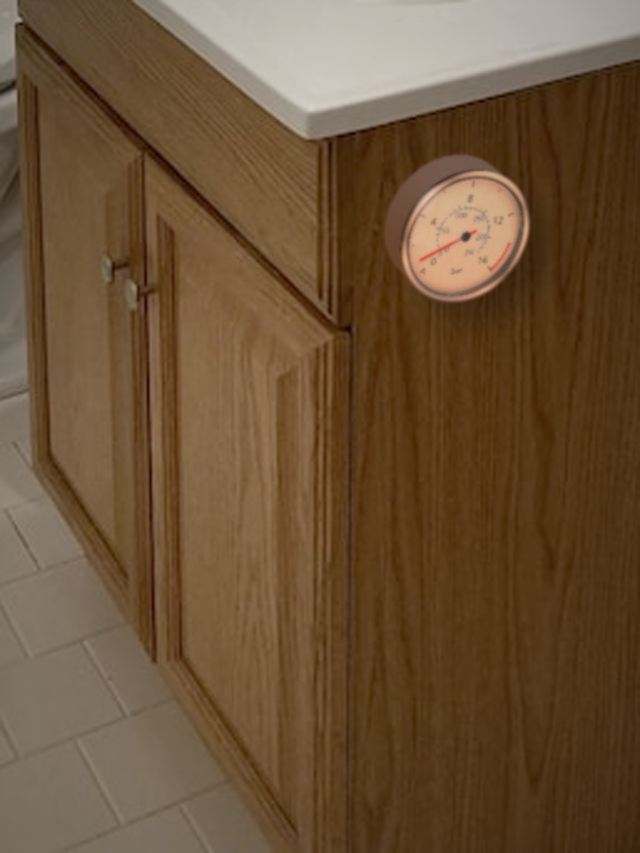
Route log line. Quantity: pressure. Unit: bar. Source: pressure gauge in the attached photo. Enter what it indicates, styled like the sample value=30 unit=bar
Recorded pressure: value=1 unit=bar
